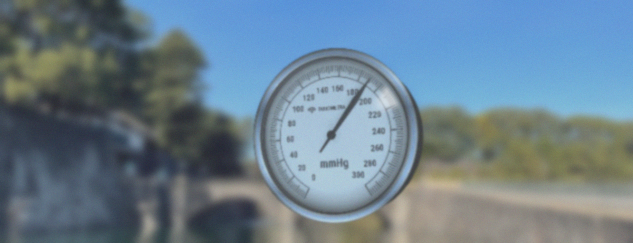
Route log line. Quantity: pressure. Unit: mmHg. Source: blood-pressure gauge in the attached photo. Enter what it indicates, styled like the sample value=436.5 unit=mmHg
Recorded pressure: value=190 unit=mmHg
